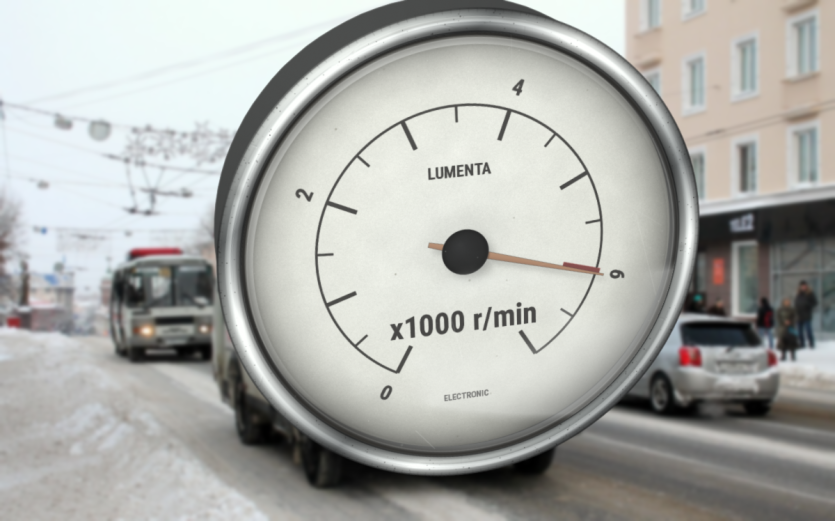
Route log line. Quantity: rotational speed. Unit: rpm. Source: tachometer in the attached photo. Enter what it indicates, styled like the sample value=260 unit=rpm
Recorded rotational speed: value=6000 unit=rpm
